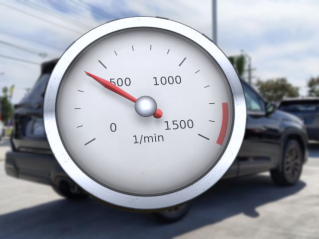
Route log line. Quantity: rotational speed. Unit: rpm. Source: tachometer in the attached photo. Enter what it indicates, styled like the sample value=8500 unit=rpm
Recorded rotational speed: value=400 unit=rpm
